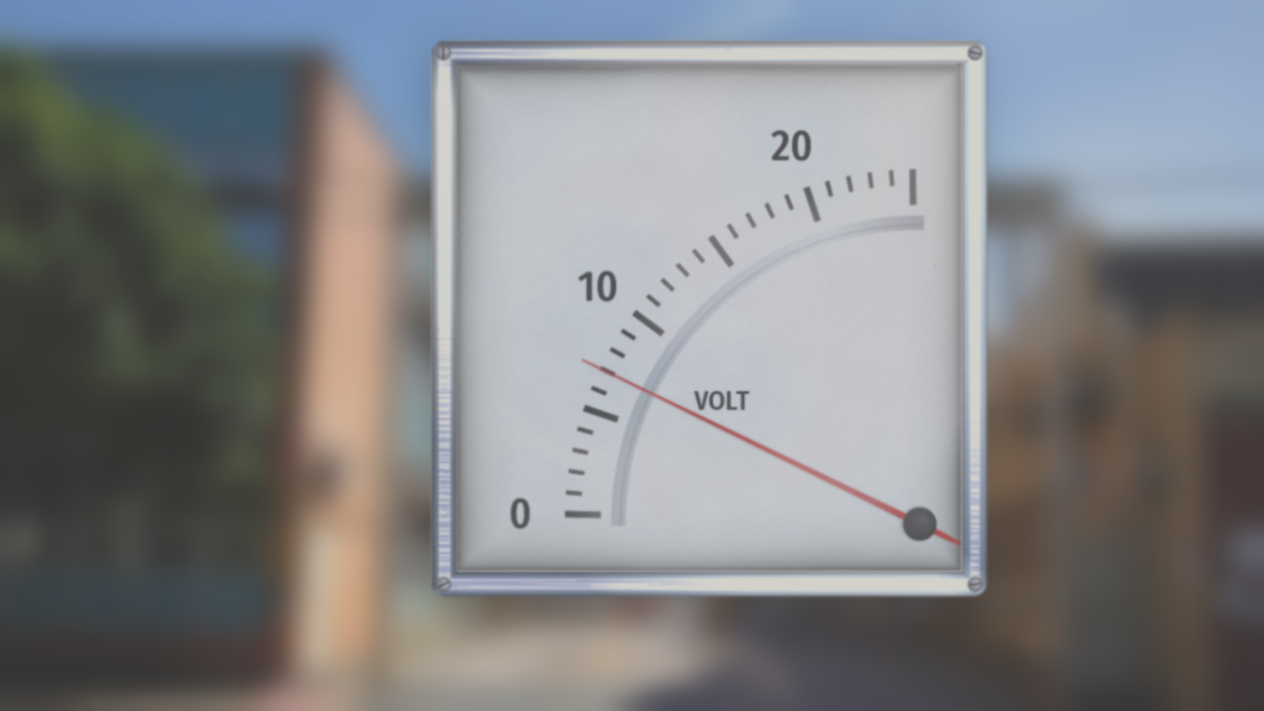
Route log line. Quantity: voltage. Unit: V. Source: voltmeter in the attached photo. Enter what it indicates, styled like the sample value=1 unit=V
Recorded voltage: value=7 unit=V
